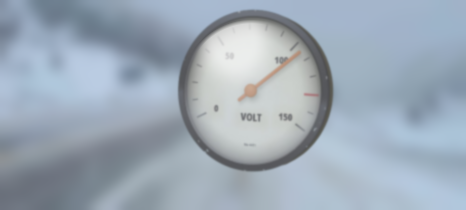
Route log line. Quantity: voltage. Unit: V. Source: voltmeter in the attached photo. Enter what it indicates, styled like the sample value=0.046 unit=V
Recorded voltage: value=105 unit=V
